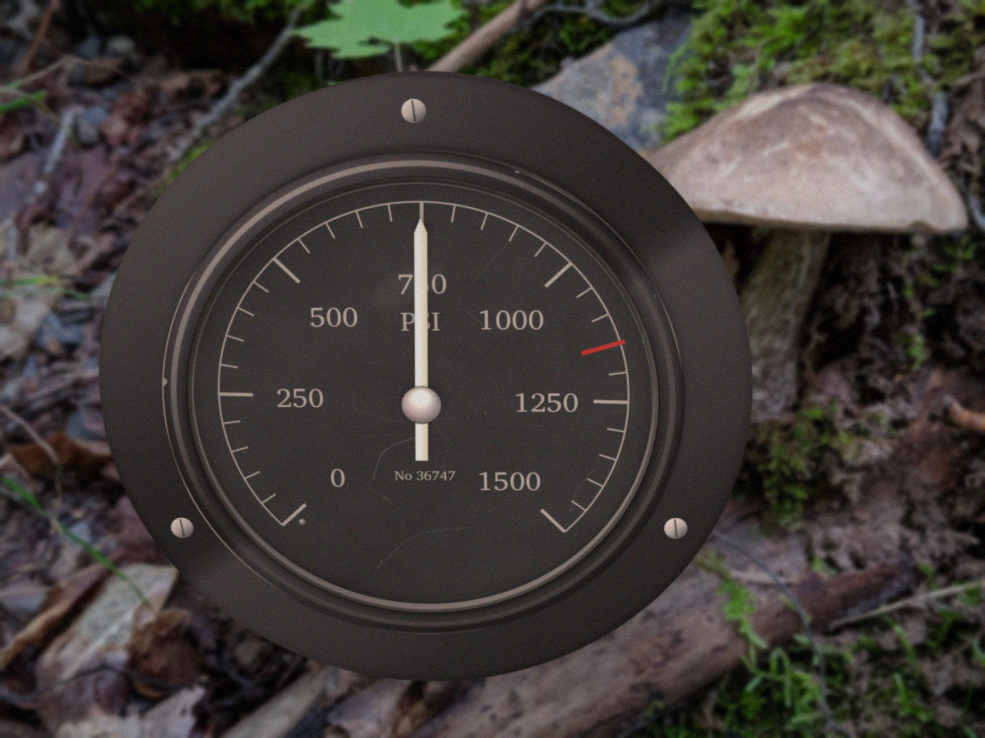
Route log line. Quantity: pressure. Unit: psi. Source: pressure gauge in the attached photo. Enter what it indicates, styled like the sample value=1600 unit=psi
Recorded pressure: value=750 unit=psi
